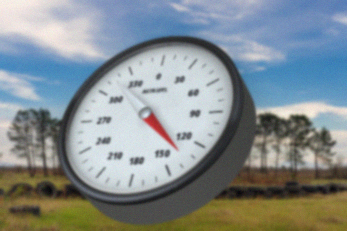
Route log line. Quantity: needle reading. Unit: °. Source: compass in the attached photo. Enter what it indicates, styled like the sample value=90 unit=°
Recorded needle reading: value=135 unit=°
